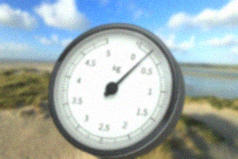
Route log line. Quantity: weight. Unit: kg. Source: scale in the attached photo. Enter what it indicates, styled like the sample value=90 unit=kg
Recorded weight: value=0.25 unit=kg
